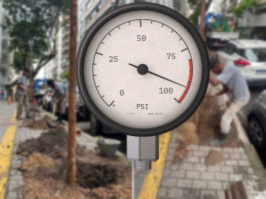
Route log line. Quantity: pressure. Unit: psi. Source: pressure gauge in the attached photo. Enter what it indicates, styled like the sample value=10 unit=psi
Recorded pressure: value=92.5 unit=psi
